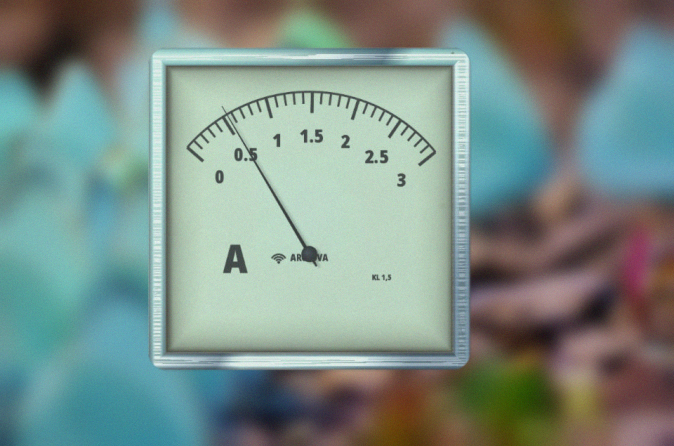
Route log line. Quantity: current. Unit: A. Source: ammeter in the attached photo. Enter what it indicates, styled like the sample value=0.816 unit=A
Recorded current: value=0.55 unit=A
